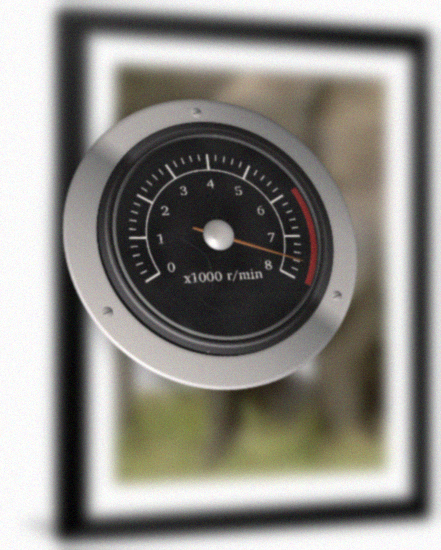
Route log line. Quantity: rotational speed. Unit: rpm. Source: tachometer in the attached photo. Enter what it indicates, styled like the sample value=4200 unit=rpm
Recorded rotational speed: value=7600 unit=rpm
